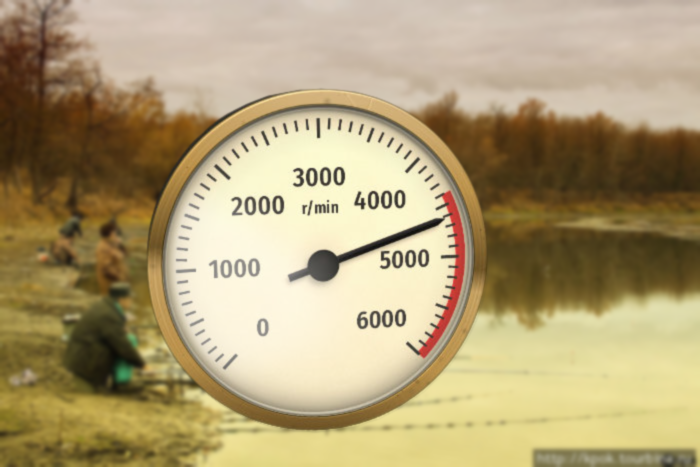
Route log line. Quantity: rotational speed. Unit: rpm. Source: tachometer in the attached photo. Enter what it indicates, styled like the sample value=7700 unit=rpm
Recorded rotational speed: value=4600 unit=rpm
